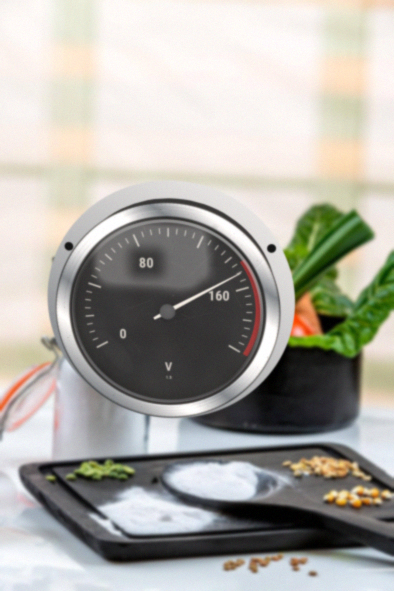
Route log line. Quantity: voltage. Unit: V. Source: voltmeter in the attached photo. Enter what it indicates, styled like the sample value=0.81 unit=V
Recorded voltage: value=150 unit=V
